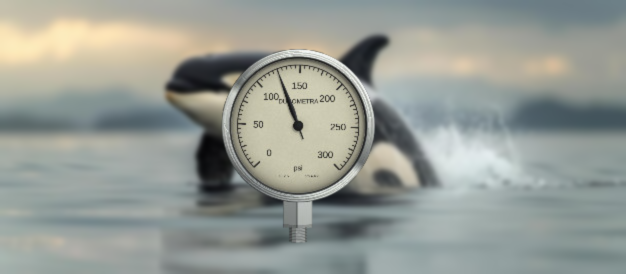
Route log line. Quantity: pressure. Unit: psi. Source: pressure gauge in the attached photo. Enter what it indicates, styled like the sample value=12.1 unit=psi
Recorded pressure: value=125 unit=psi
